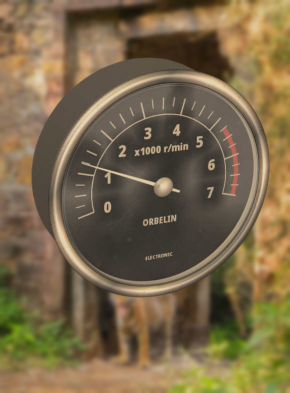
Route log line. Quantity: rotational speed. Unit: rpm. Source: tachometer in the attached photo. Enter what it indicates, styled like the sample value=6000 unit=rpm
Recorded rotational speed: value=1250 unit=rpm
